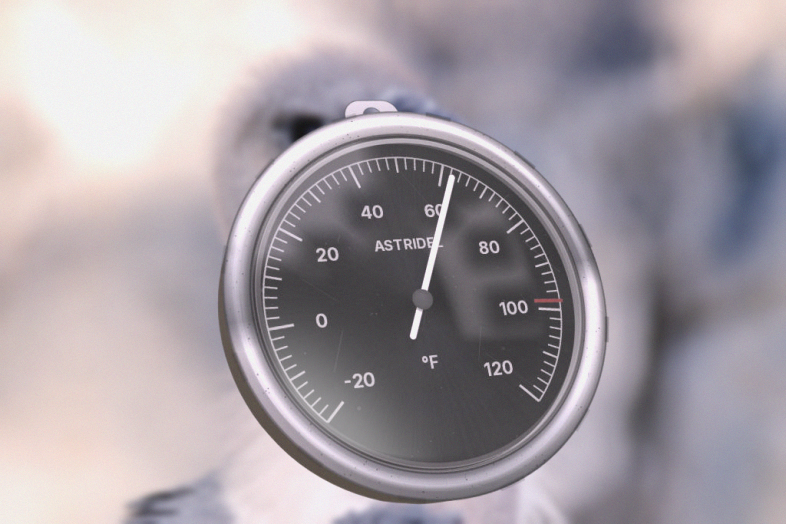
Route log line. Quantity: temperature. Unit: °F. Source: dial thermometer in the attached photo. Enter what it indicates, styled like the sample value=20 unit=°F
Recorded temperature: value=62 unit=°F
